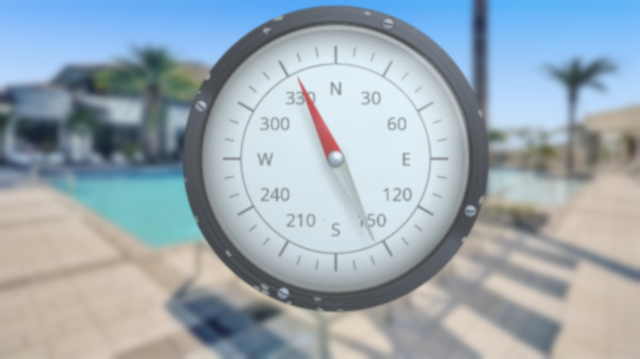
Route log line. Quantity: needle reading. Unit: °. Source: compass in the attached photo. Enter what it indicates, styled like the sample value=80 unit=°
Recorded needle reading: value=335 unit=°
